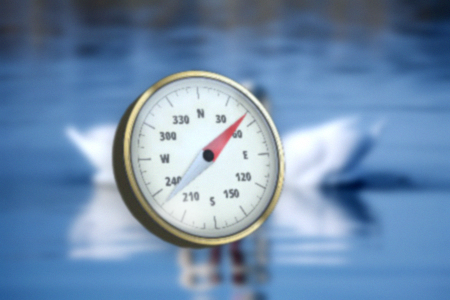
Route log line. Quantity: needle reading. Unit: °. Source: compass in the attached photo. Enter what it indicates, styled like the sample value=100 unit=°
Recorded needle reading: value=50 unit=°
